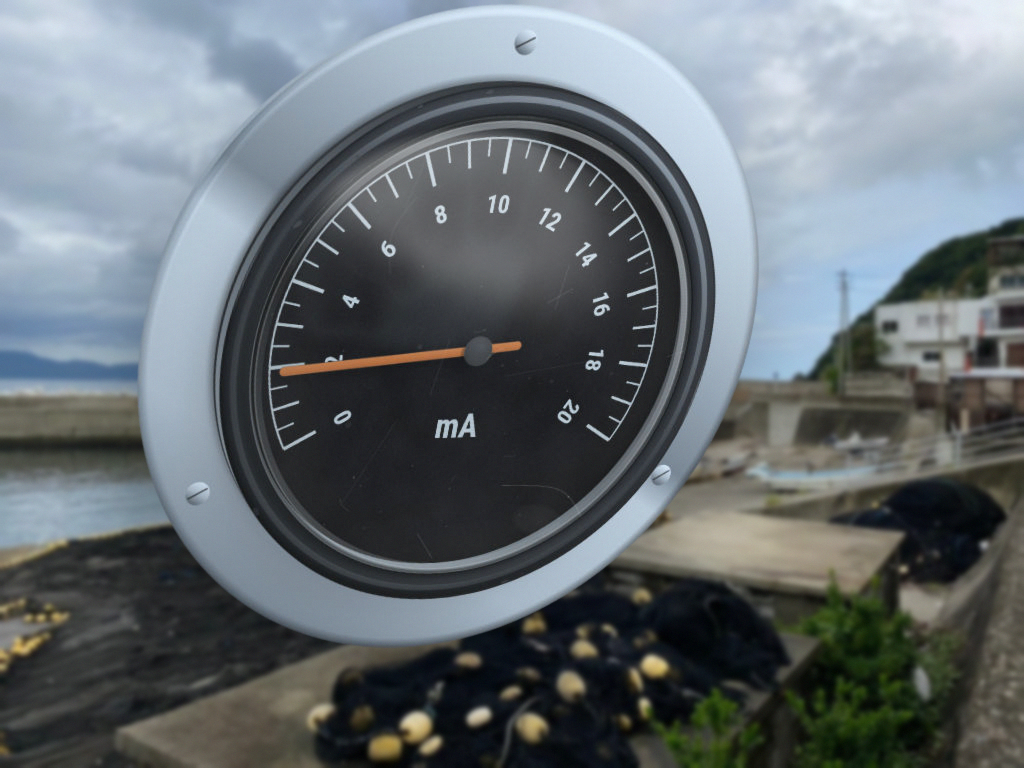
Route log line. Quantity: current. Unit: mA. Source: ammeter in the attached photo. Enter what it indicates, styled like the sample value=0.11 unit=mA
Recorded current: value=2 unit=mA
